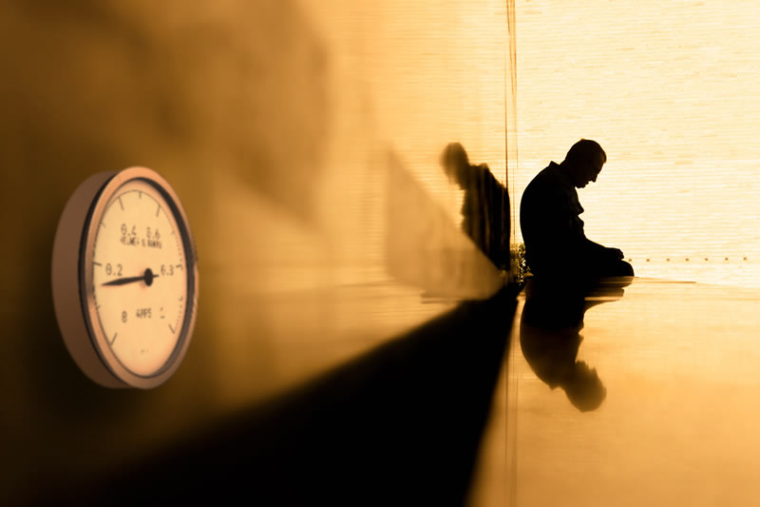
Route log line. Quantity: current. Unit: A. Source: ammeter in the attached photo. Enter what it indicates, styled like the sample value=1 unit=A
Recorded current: value=0.15 unit=A
